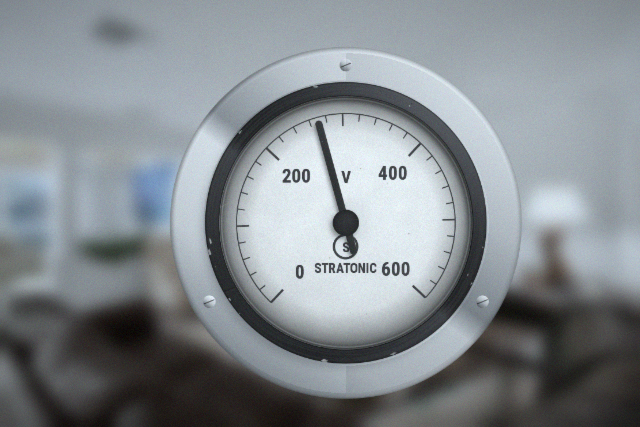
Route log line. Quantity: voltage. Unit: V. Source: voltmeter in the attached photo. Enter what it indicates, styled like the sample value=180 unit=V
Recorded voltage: value=270 unit=V
